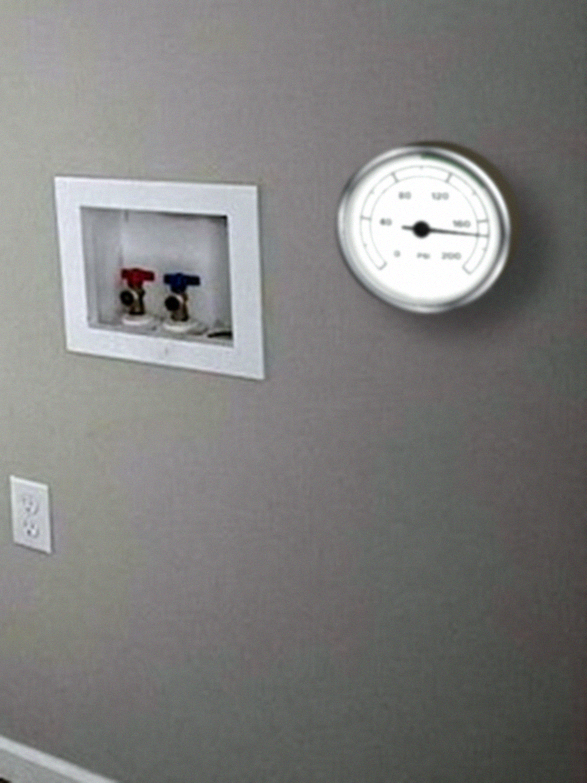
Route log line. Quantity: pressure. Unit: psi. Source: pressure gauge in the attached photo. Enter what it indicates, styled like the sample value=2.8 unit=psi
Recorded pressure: value=170 unit=psi
